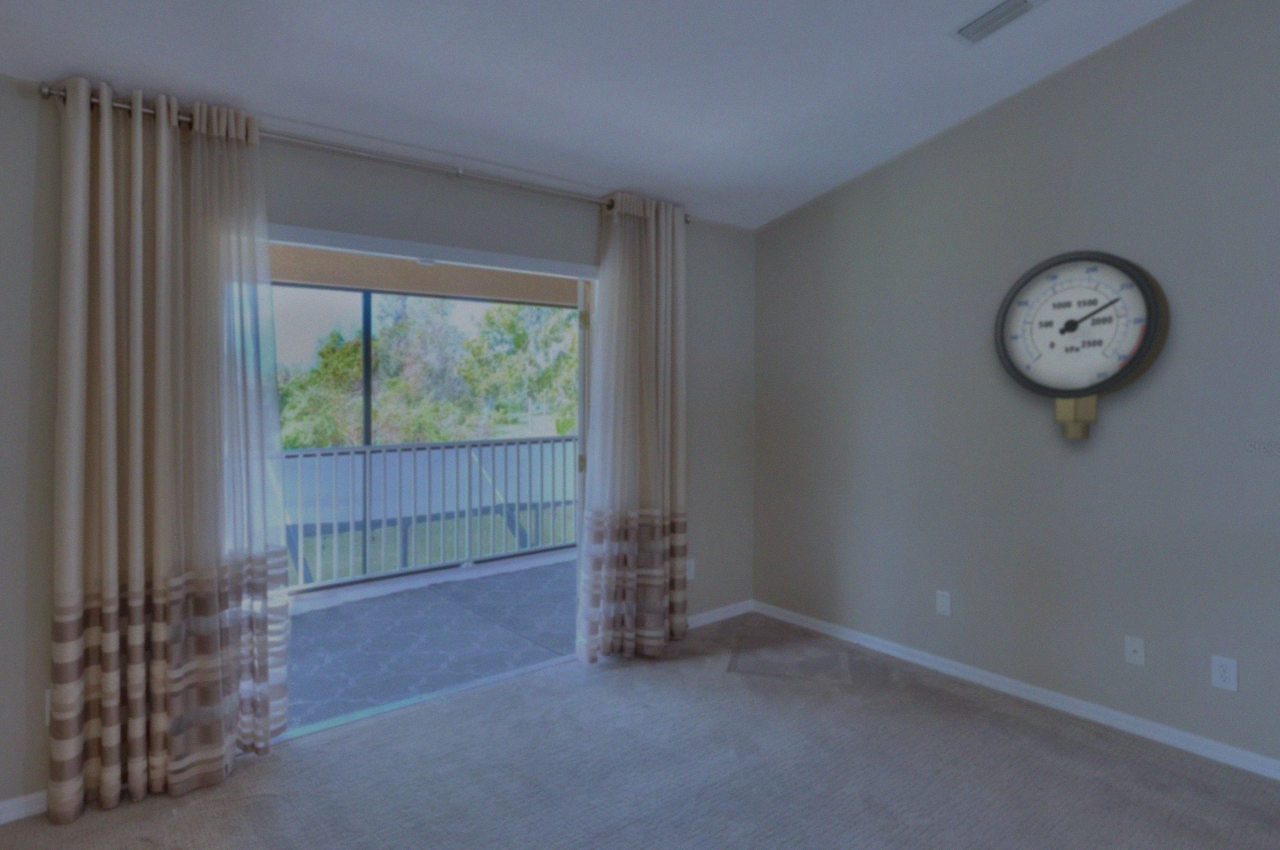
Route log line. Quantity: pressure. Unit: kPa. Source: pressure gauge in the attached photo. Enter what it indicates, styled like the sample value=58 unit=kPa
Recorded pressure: value=1800 unit=kPa
